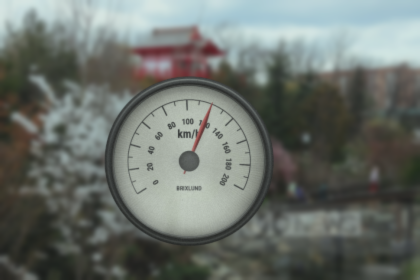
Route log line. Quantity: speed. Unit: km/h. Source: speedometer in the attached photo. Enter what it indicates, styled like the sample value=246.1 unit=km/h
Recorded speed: value=120 unit=km/h
